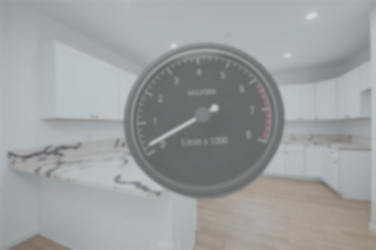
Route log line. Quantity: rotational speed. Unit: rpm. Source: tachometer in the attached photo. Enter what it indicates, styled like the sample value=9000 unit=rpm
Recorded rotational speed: value=200 unit=rpm
